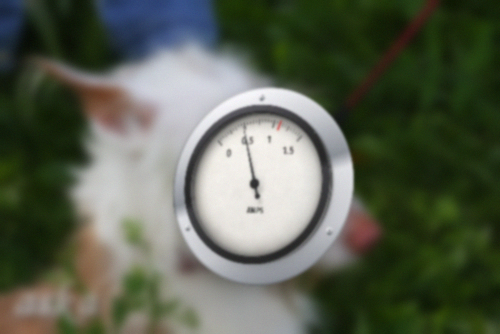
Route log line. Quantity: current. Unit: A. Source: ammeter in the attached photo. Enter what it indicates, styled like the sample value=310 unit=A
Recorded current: value=0.5 unit=A
